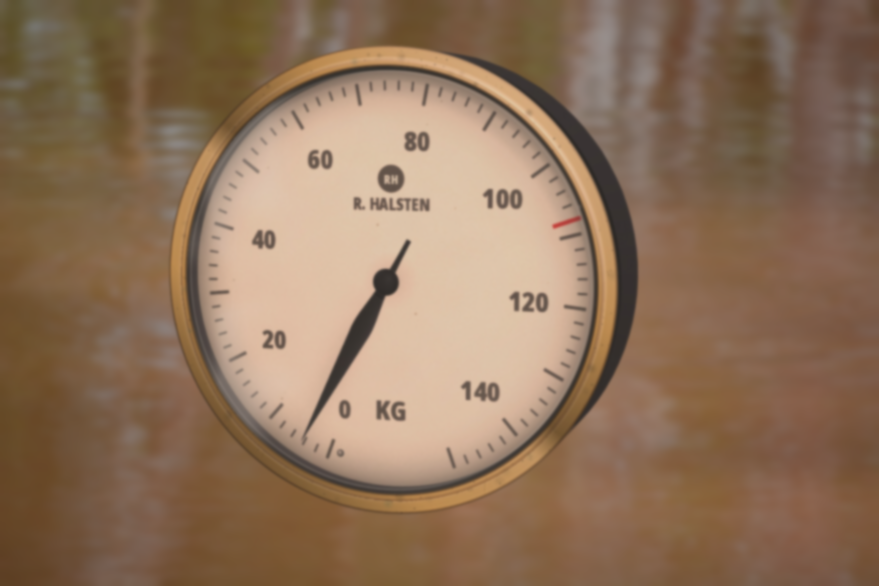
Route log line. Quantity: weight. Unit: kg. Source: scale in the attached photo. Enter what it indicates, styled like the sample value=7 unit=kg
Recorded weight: value=4 unit=kg
